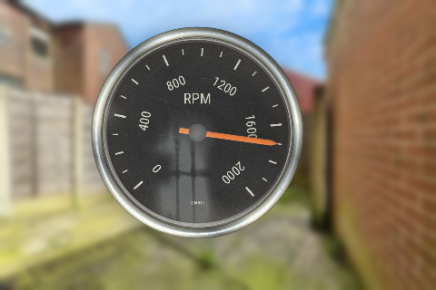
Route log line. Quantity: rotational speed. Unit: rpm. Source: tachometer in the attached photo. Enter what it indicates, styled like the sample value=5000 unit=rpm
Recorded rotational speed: value=1700 unit=rpm
